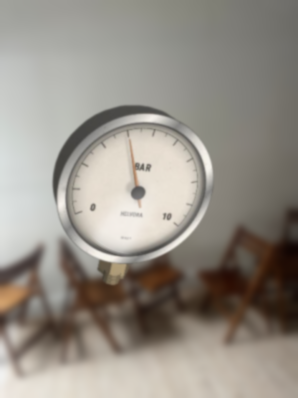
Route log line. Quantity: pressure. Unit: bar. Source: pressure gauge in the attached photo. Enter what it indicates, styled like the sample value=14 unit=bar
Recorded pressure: value=4 unit=bar
